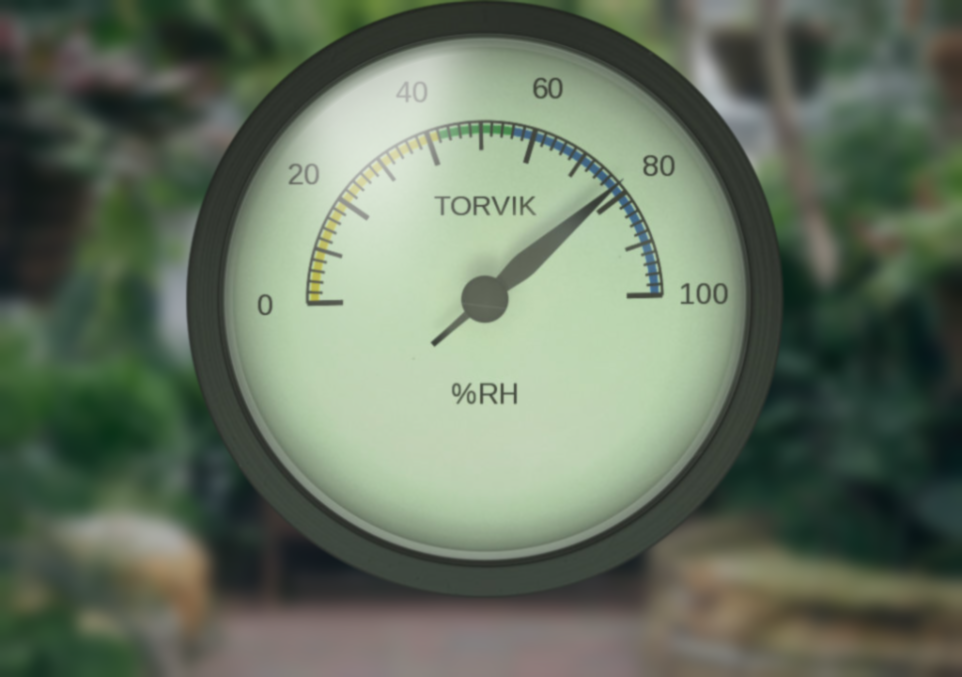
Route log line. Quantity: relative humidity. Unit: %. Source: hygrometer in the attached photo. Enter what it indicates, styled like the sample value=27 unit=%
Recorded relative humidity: value=78 unit=%
